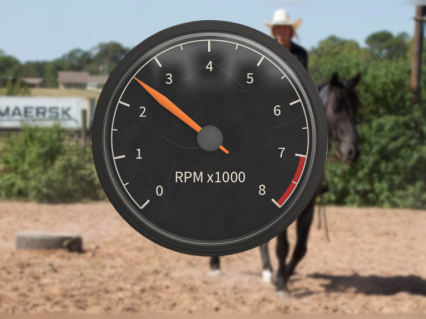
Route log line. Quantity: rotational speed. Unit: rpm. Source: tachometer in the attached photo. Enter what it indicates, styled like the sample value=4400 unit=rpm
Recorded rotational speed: value=2500 unit=rpm
